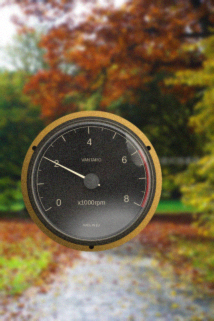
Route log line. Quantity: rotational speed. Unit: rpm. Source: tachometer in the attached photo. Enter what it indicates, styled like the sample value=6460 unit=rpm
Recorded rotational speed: value=2000 unit=rpm
